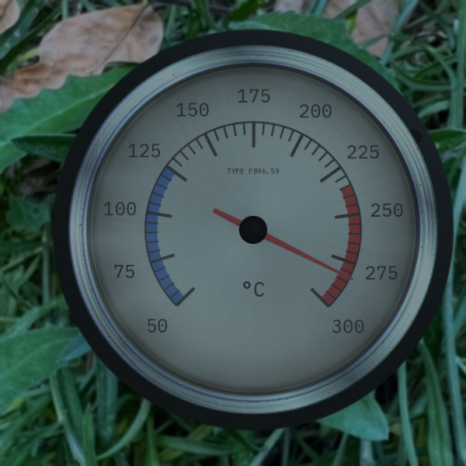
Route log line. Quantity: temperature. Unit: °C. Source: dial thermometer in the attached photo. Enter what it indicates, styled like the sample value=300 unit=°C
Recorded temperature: value=282.5 unit=°C
